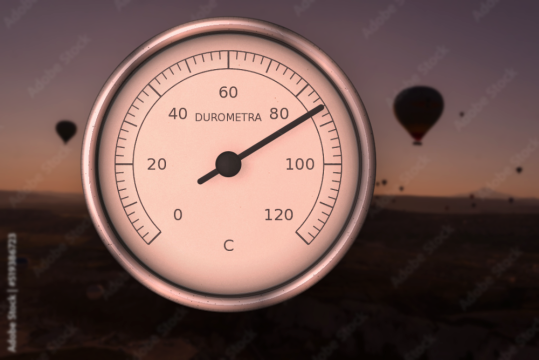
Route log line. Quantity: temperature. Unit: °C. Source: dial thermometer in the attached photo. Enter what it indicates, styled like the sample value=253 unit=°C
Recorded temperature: value=86 unit=°C
